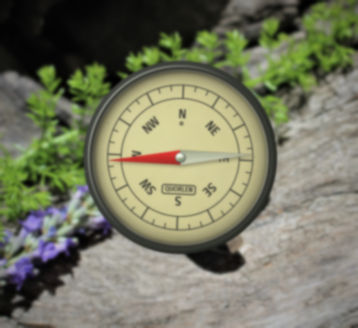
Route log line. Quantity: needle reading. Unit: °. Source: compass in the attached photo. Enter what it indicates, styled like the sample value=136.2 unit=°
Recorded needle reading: value=265 unit=°
